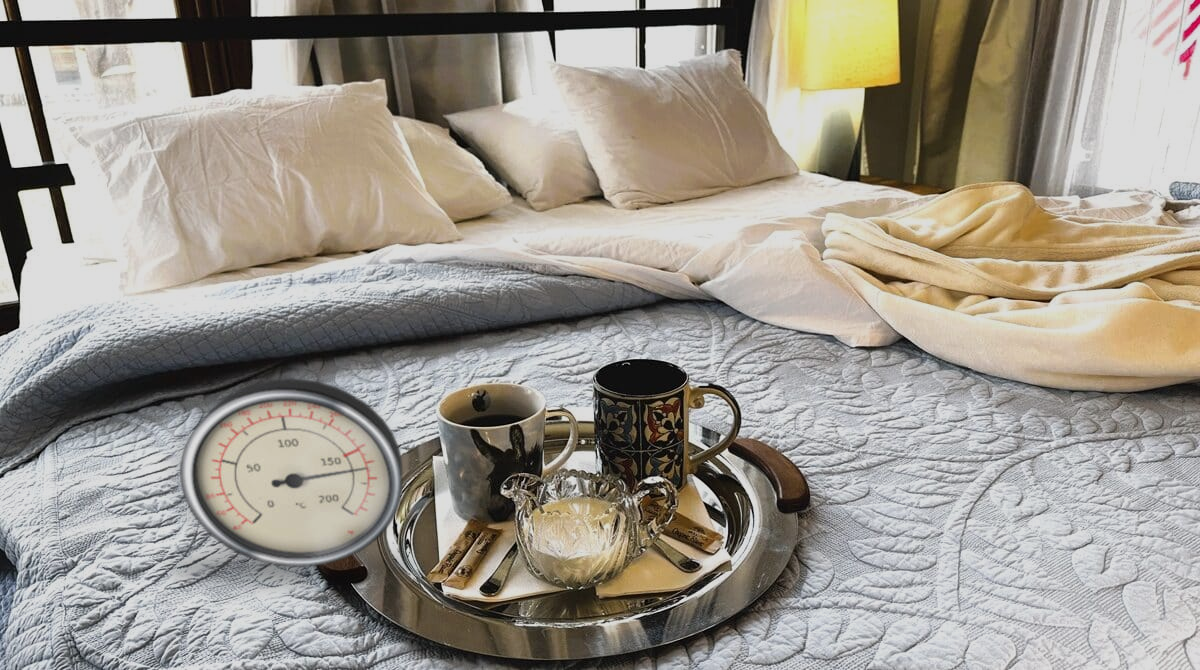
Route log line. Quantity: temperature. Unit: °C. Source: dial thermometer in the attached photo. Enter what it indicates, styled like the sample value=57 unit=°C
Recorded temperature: value=162.5 unit=°C
